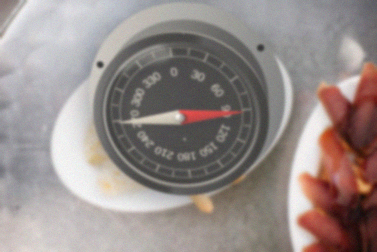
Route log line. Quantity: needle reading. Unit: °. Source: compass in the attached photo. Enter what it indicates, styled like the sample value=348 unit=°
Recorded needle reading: value=90 unit=°
